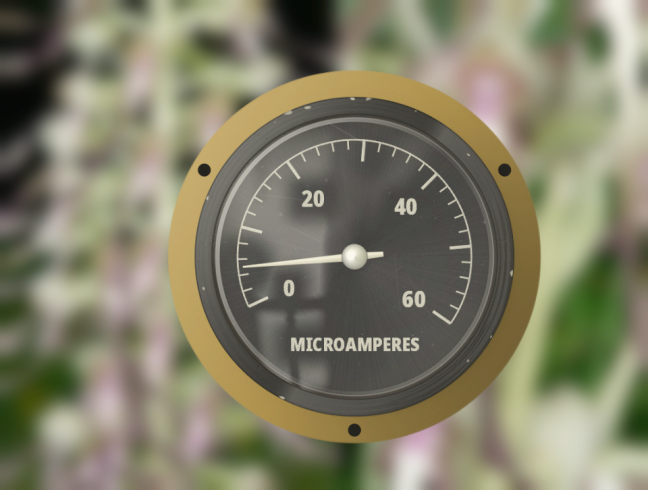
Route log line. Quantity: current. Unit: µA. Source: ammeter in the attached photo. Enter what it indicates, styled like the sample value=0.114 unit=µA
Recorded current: value=5 unit=µA
